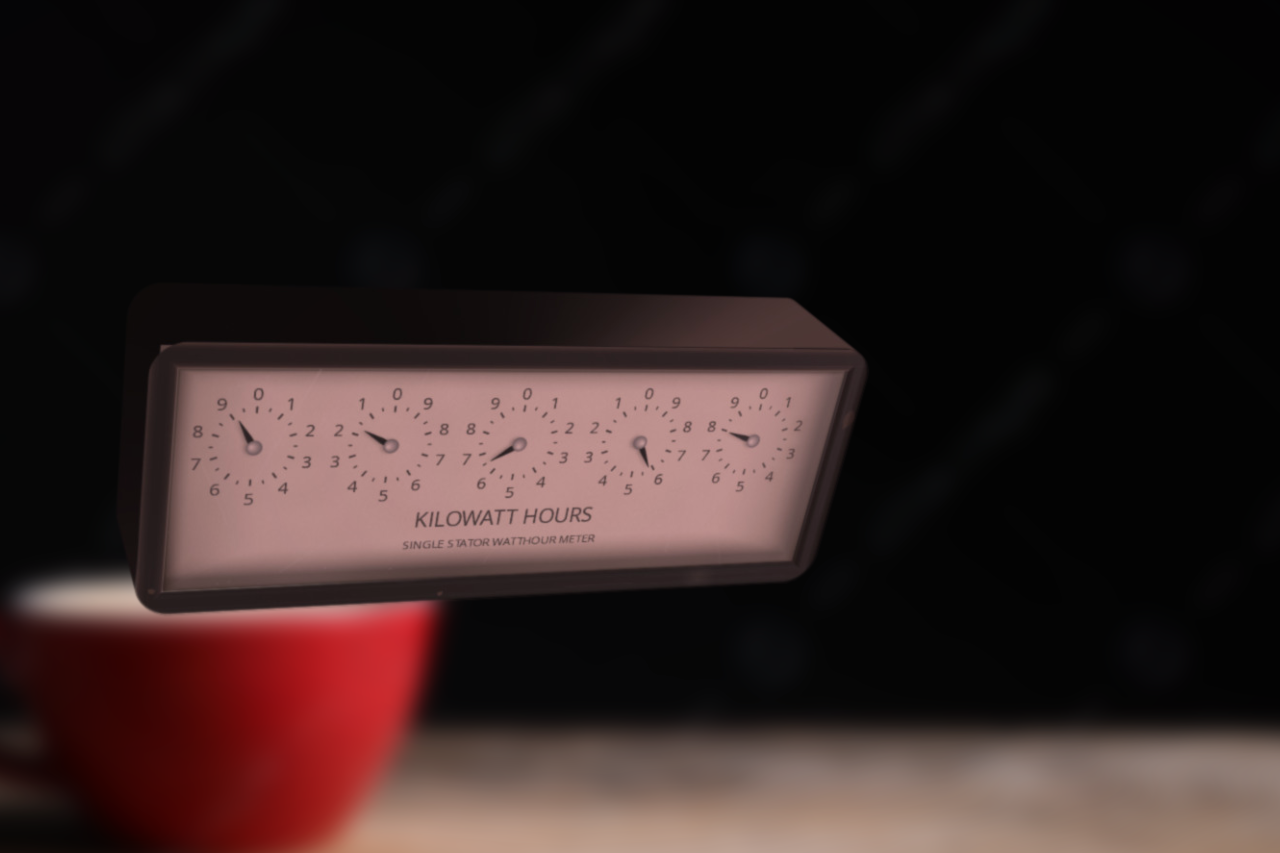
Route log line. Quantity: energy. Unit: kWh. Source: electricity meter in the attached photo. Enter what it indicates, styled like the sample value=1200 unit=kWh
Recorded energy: value=91658 unit=kWh
